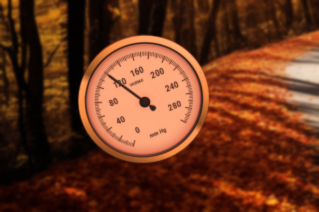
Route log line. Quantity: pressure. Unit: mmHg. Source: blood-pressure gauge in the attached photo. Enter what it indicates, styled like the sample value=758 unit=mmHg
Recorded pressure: value=120 unit=mmHg
